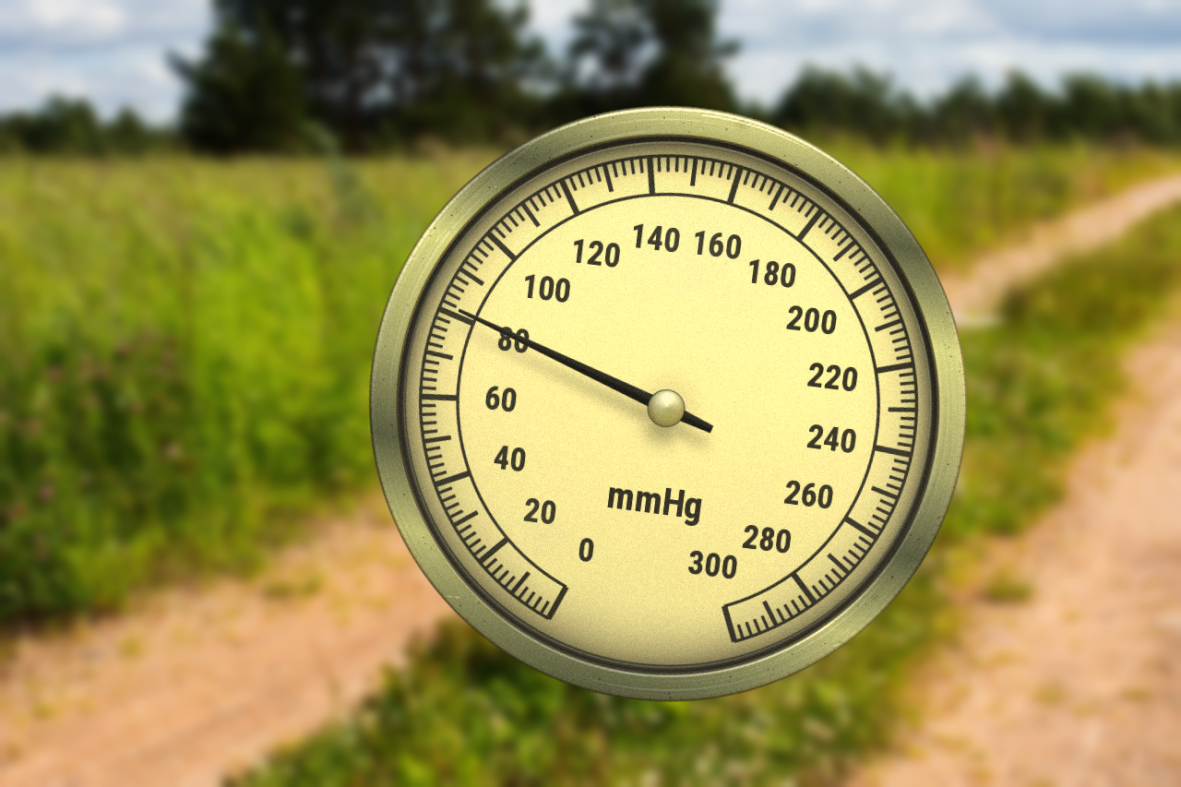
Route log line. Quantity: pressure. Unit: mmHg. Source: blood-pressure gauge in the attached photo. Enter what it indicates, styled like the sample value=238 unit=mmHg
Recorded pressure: value=82 unit=mmHg
